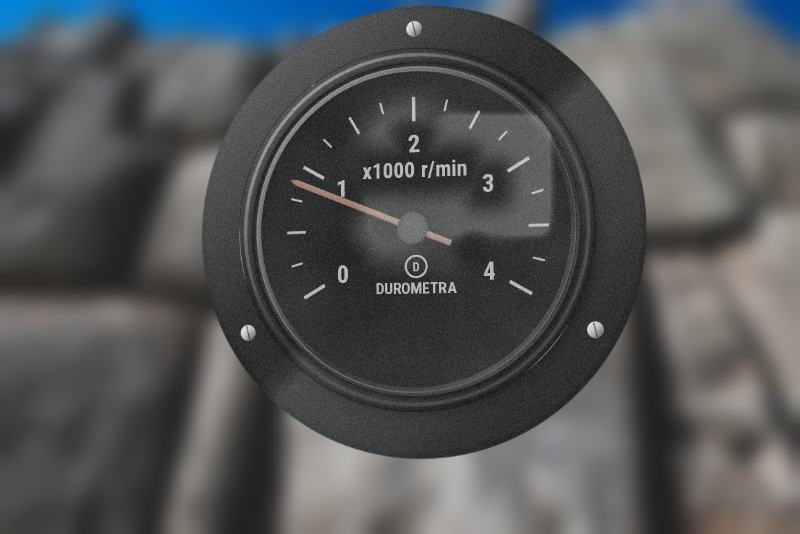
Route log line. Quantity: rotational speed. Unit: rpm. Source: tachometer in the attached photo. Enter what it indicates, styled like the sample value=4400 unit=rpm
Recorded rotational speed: value=875 unit=rpm
